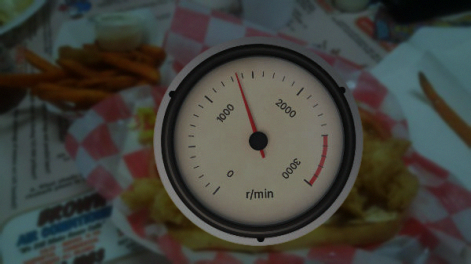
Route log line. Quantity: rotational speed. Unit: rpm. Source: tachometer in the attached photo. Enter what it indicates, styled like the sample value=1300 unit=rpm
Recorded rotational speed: value=1350 unit=rpm
